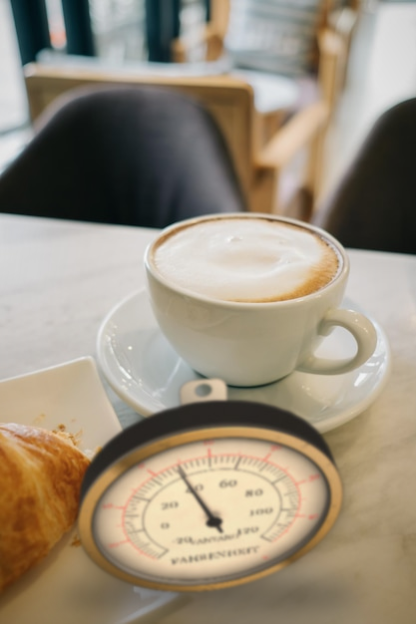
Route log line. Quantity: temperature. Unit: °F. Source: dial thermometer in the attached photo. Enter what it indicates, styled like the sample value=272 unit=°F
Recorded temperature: value=40 unit=°F
